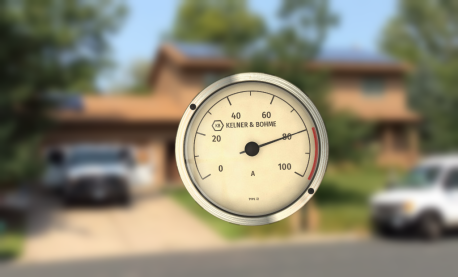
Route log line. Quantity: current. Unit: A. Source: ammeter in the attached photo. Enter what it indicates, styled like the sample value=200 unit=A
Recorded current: value=80 unit=A
